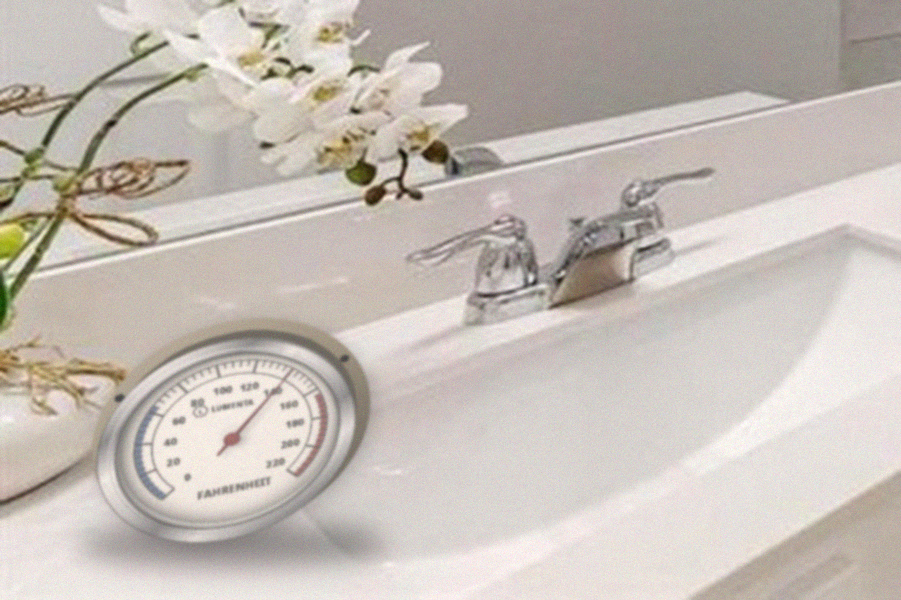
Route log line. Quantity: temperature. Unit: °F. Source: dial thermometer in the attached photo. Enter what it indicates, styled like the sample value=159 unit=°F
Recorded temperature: value=140 unit=°F
